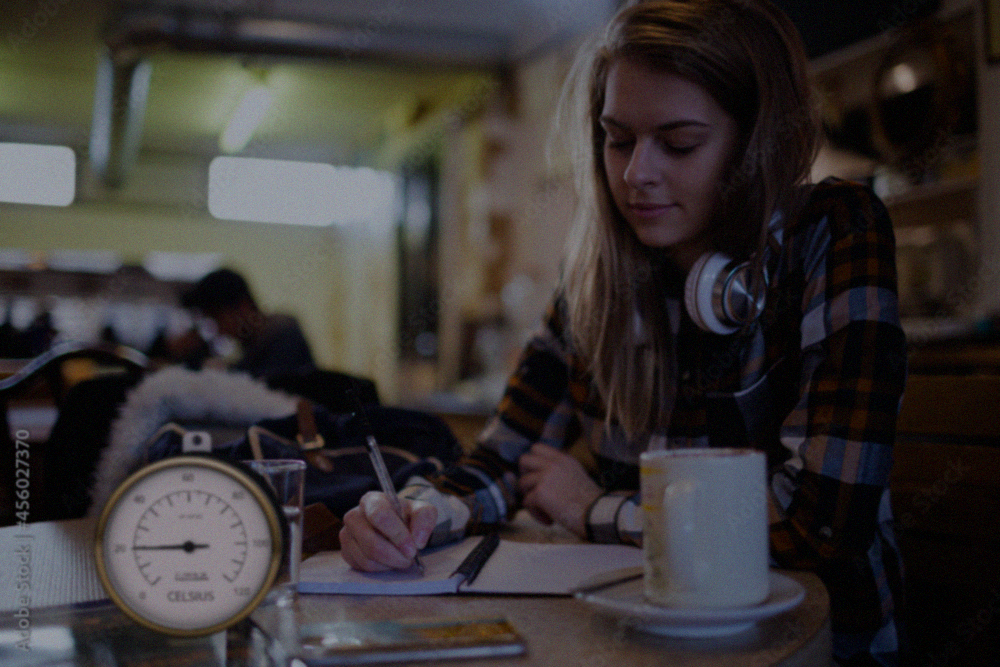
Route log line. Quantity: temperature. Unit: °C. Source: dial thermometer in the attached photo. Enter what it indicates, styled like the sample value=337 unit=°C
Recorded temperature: value=20 unit=°C
